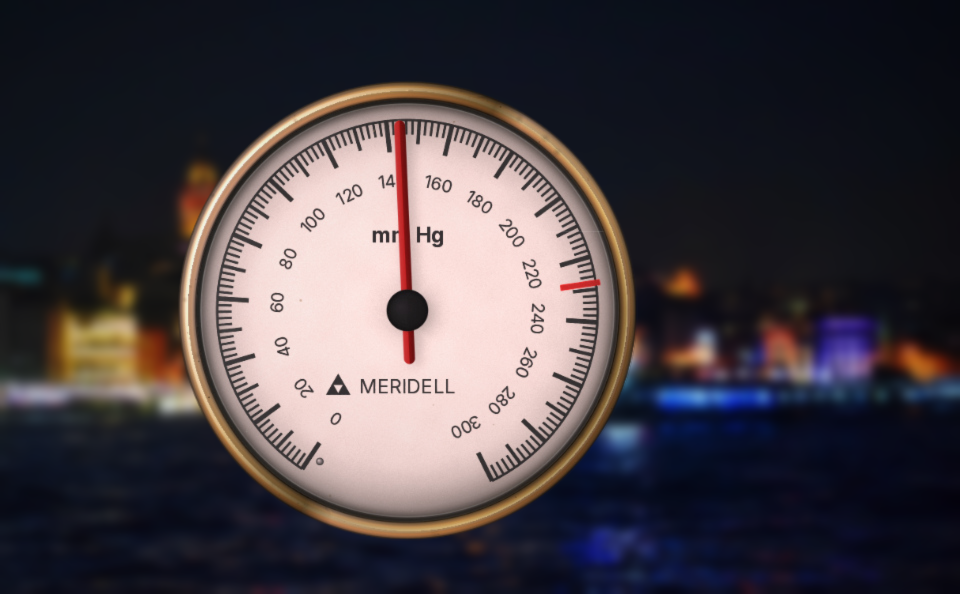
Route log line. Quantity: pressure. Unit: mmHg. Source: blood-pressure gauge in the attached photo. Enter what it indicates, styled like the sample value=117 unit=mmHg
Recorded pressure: value=144 unit=mmHg
